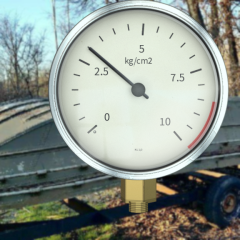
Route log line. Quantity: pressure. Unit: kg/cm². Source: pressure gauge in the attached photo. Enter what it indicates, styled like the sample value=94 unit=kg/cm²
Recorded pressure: value=3 unit=kg/cm²
